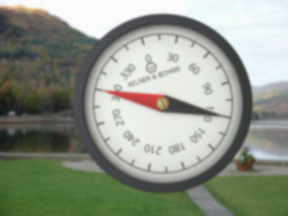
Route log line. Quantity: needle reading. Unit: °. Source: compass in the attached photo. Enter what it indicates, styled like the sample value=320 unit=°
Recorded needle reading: value=300 unit=°
